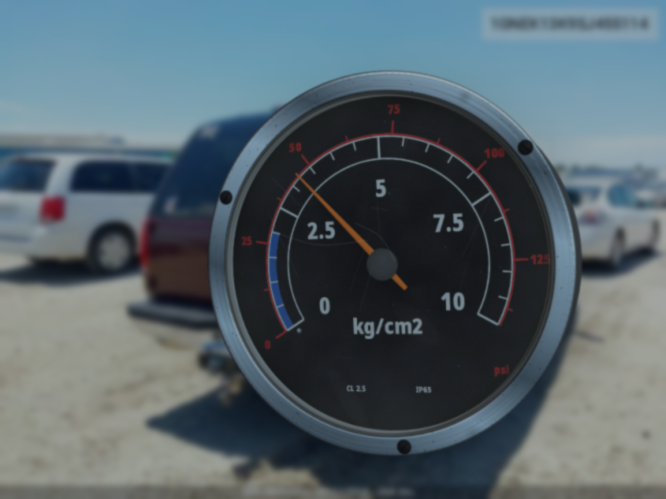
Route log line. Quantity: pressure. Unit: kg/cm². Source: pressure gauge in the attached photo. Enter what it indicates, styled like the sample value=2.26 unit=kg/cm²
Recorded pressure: value=3.25 unit=kg/cm²
